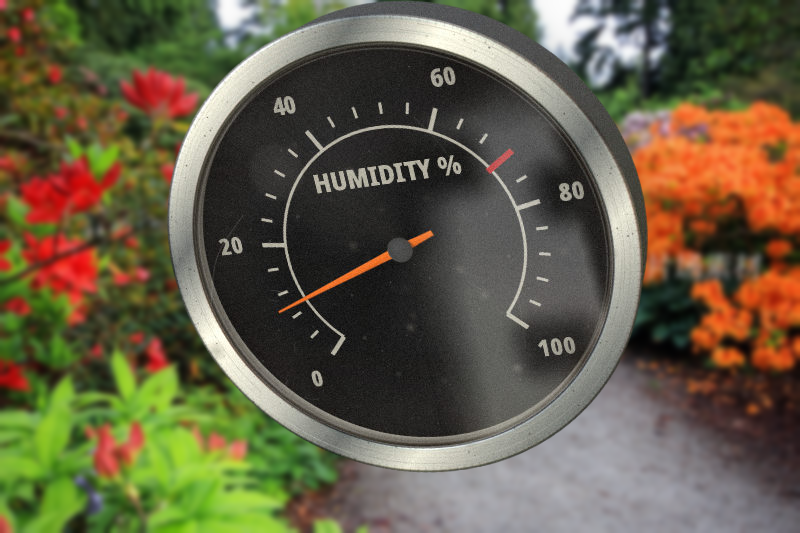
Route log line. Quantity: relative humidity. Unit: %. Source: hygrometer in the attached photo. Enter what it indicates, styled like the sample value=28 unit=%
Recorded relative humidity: value=10 unit=%
